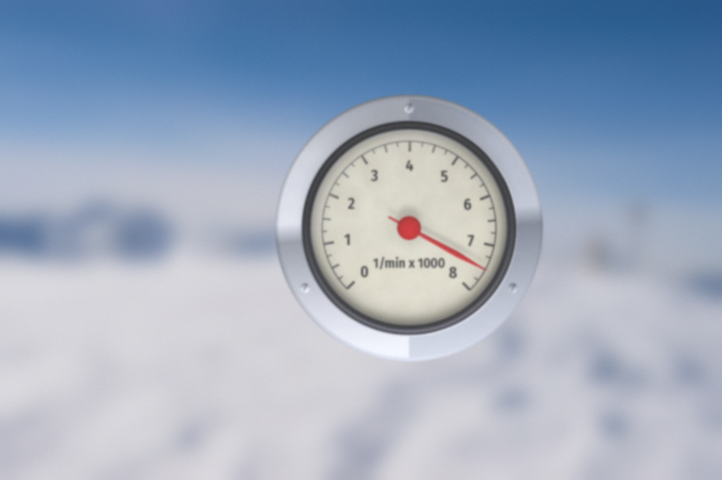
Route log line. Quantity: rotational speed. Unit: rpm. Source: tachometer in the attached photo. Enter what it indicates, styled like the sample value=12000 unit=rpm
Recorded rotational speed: value=7500 unit=rpm
